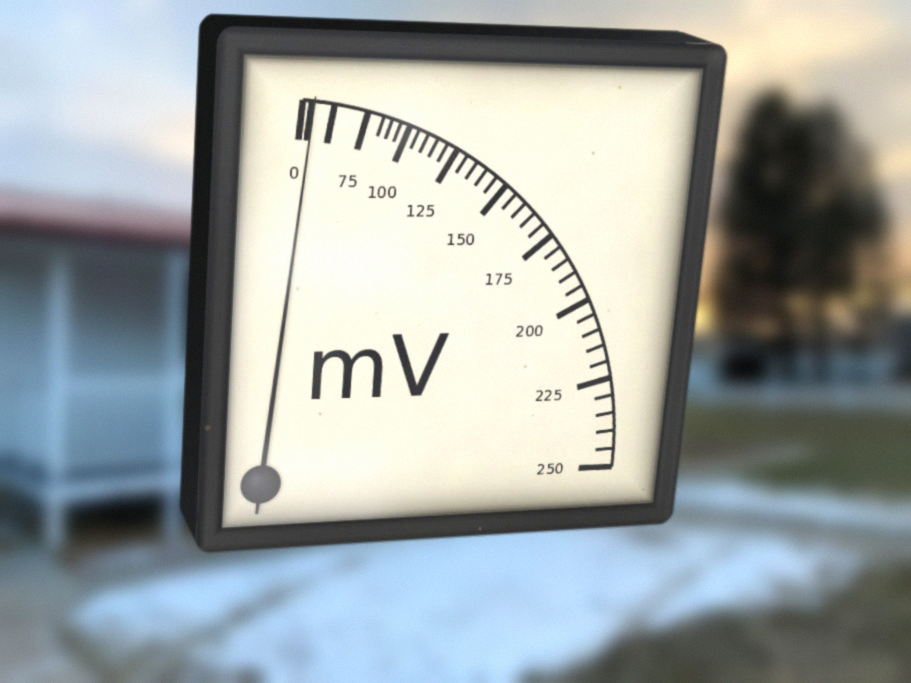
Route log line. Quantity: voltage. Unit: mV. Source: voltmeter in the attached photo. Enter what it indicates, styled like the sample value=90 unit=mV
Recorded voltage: value=25 unit=mV
